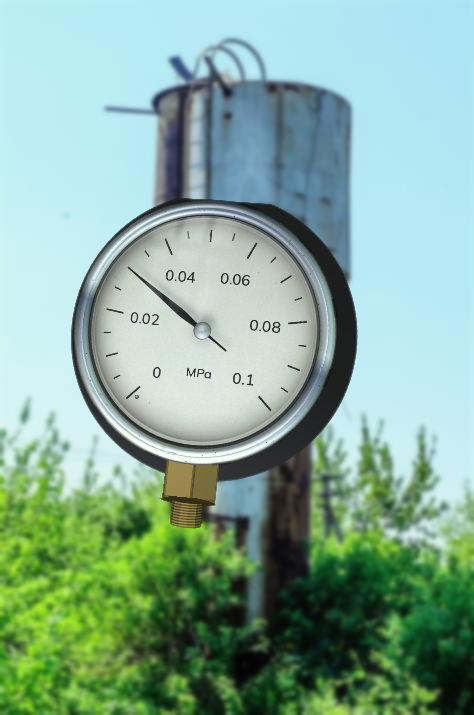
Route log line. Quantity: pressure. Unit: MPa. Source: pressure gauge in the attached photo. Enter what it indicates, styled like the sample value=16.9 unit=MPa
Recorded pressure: value=0.03 unit=MPa
